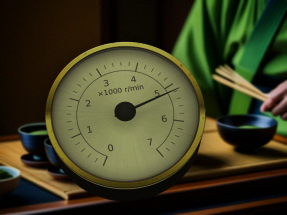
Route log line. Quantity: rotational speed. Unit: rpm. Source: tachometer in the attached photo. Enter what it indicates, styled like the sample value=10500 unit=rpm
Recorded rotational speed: value=5200 unit=rpm
